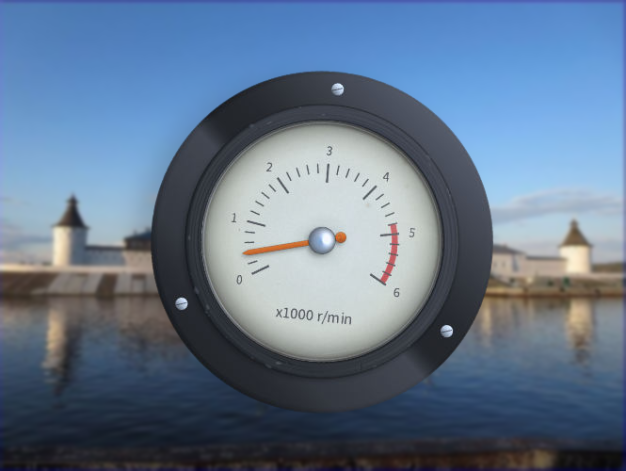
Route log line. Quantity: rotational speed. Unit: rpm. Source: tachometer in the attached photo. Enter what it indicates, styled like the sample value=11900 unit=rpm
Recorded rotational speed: value=400 unit=rpm
